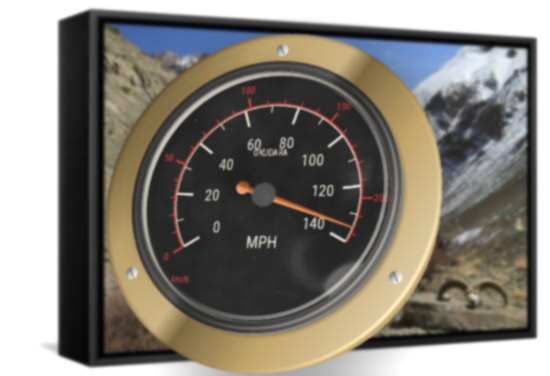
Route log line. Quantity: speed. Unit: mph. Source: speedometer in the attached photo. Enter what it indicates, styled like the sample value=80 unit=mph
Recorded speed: value=135 unit=mph
